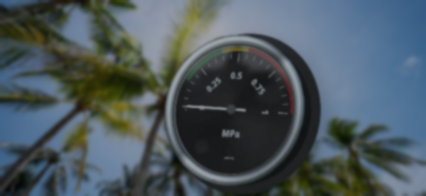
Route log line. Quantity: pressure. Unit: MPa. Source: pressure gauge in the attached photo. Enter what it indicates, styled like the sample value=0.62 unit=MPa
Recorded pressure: value=0 unit=MPa
